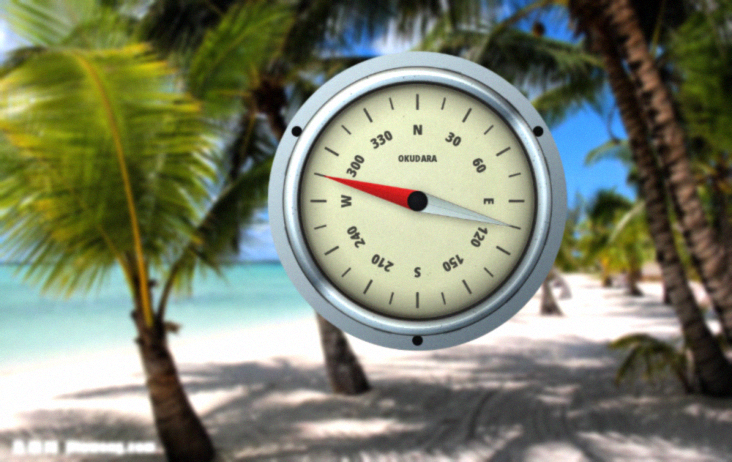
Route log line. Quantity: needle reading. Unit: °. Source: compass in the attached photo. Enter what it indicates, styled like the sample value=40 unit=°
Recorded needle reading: value=285 unit=°
